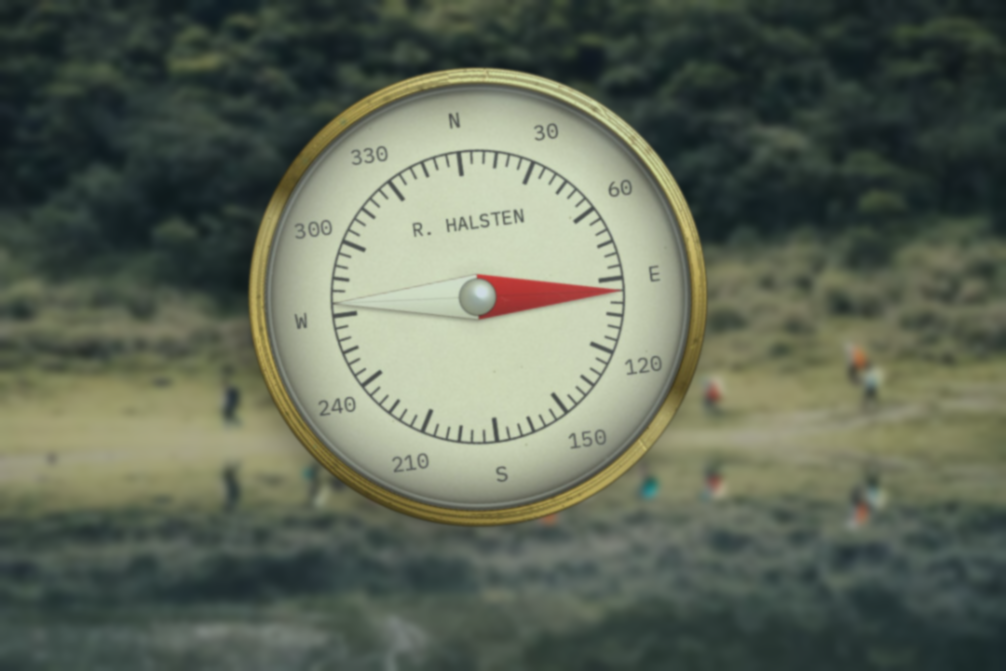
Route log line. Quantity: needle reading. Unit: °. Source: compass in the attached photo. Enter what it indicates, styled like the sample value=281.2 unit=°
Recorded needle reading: value=95 unit=°
